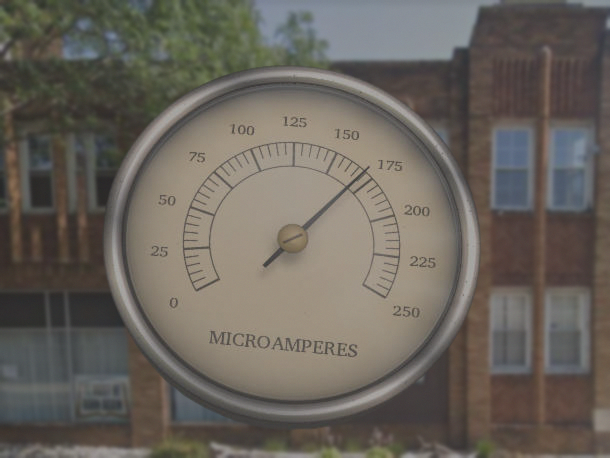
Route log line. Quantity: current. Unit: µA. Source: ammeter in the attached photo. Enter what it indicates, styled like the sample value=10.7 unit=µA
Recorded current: value=170 unit=µA
